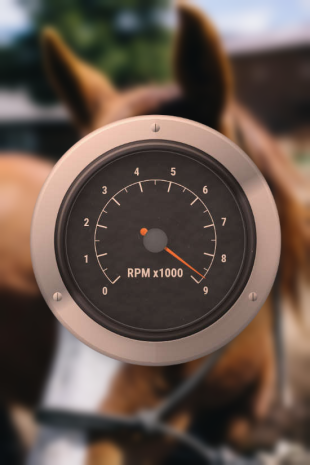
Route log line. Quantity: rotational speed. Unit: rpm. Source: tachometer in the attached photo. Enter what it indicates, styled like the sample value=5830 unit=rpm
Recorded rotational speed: value=8750 unit=rpm
